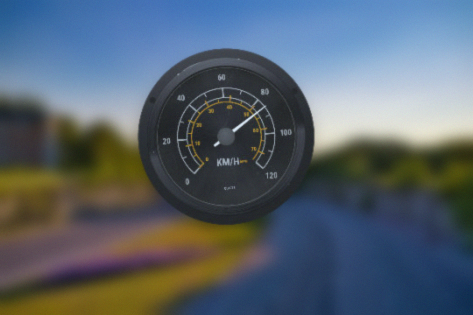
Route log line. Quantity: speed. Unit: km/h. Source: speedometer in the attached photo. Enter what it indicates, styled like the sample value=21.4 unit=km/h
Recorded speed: value=85 unit=km/h
